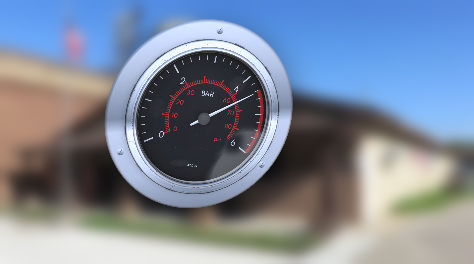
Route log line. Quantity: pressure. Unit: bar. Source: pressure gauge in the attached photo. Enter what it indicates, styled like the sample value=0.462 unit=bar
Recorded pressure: value=4.4 unit=bar
